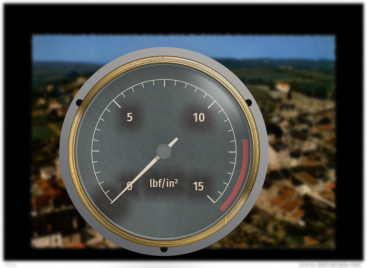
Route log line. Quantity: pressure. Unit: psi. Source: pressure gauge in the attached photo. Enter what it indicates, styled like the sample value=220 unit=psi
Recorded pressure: value=0 unit=psi
